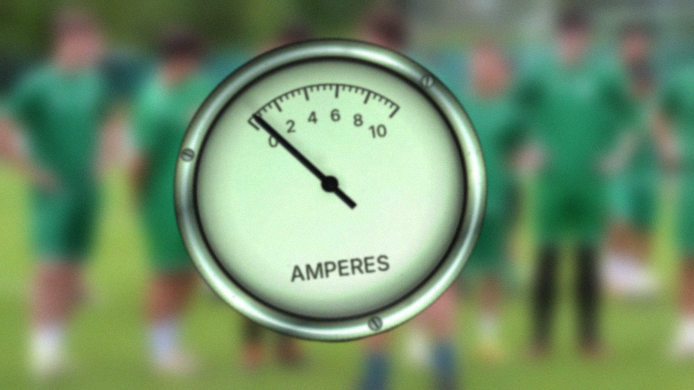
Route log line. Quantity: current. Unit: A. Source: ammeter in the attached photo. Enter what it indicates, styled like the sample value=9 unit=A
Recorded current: value=0.4 unit=A
